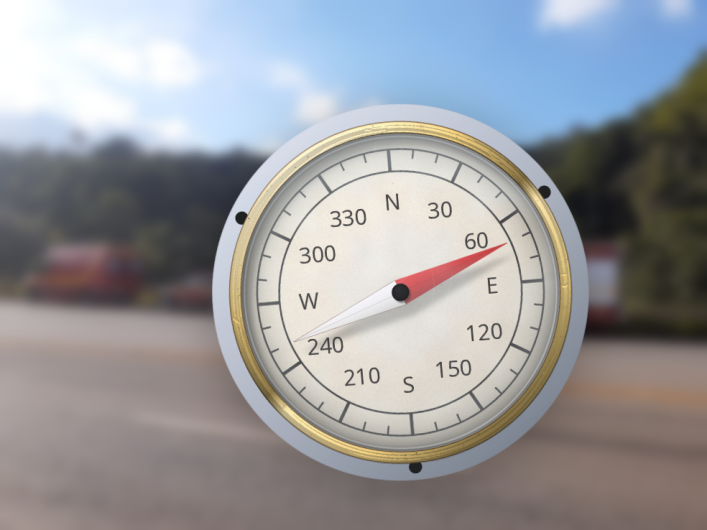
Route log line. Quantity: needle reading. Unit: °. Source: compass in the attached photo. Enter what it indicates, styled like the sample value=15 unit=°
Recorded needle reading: value=70 unit=°
